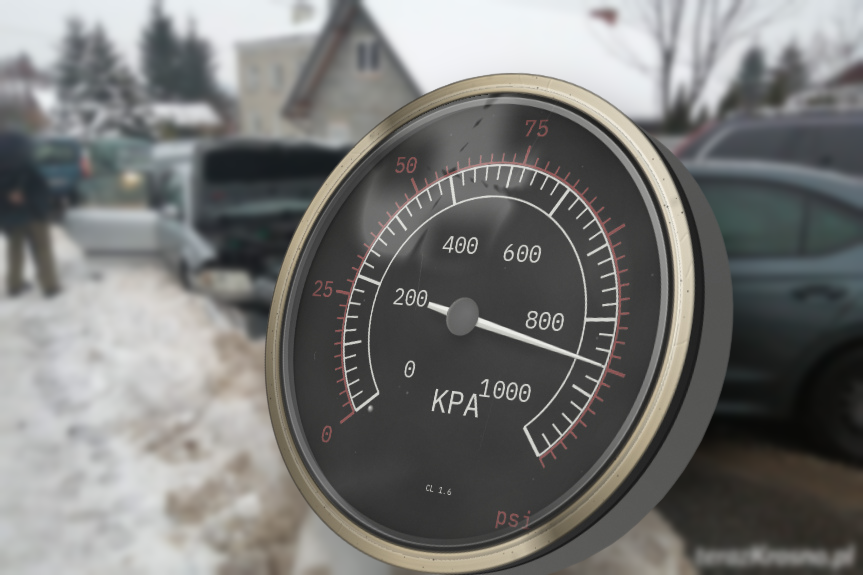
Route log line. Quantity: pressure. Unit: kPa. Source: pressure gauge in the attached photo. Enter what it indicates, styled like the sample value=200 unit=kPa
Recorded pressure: value=860 unit=kPa
